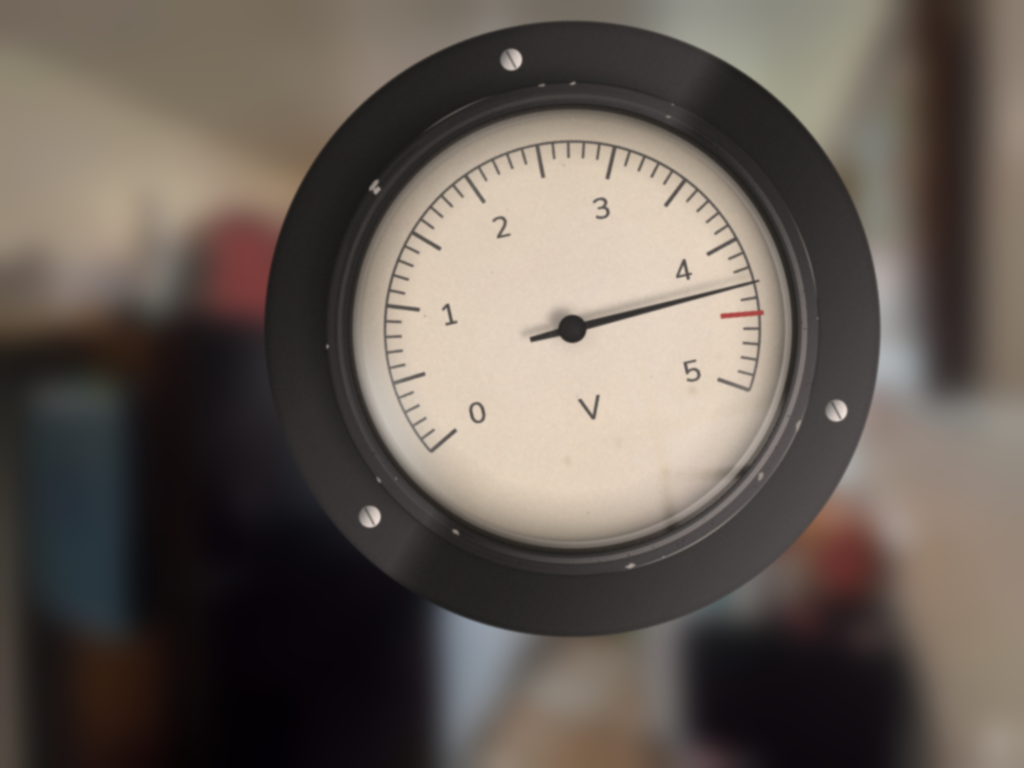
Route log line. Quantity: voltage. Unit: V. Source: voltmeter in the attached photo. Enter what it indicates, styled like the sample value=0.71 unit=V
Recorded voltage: value=4.3 unit=V
